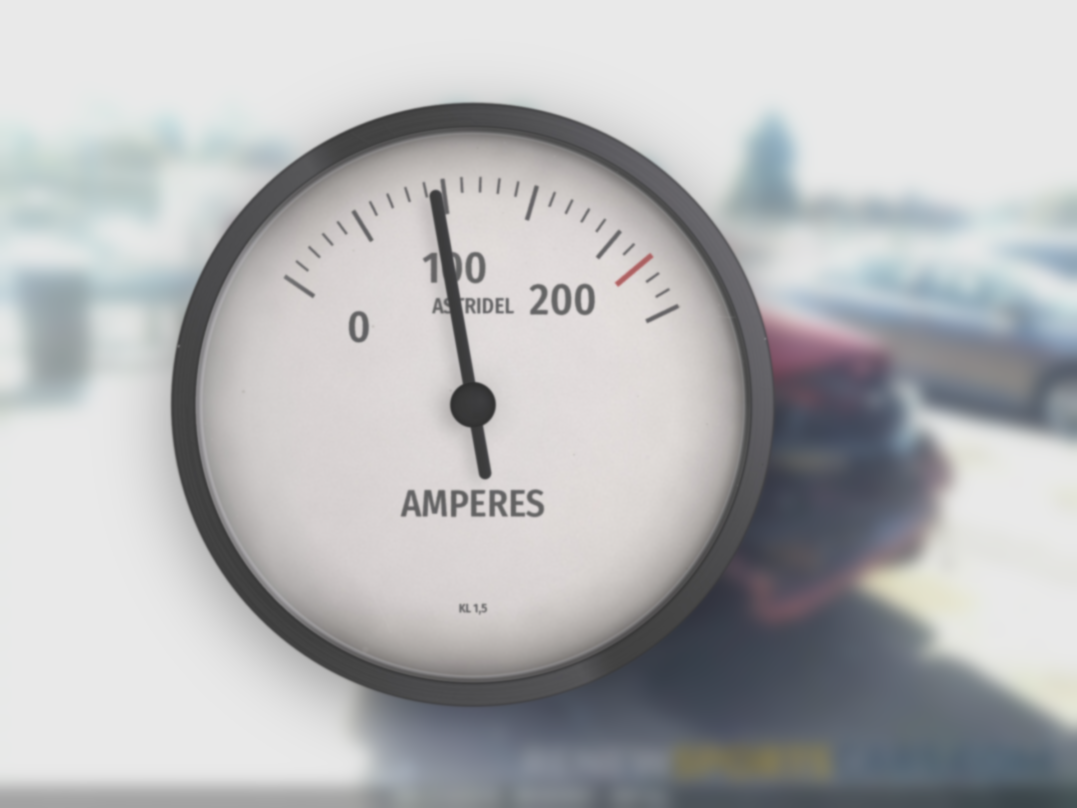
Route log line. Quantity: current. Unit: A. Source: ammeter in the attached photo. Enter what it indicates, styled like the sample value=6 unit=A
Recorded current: value=95 unit=A
